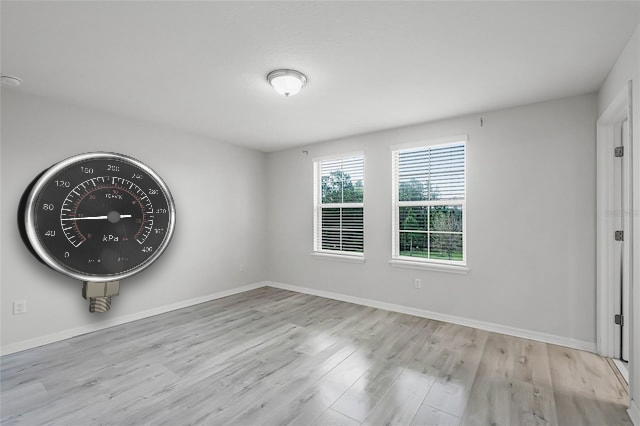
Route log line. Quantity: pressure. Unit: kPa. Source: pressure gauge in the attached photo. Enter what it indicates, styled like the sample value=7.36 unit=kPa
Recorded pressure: value=60 unit=kPa
